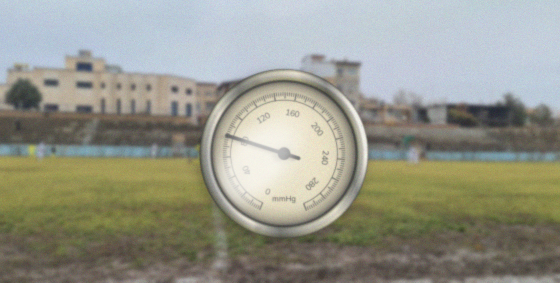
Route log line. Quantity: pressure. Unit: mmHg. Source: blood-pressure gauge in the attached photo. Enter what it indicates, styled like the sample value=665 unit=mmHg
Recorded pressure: value=80 unit=mmHg
